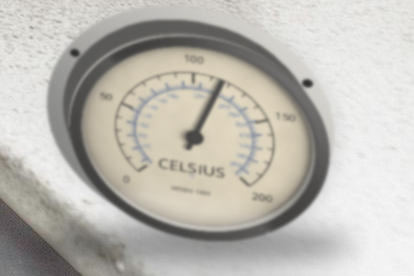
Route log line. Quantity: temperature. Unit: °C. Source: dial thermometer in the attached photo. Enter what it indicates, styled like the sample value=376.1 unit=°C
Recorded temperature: value=115 unit=°C
